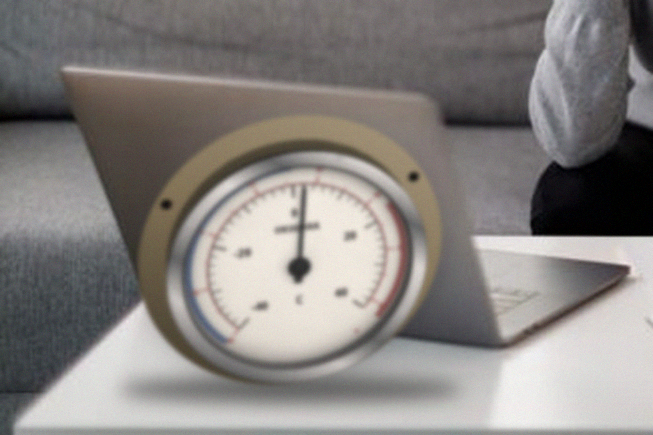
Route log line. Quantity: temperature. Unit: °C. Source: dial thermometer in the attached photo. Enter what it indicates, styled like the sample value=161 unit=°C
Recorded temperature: value=2 unit=°C
